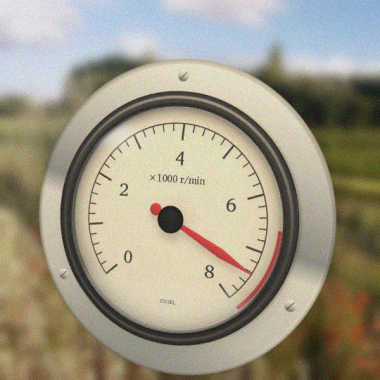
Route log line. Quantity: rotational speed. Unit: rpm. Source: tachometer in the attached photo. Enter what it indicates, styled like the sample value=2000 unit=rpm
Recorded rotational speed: value=7400 unit=rpm
